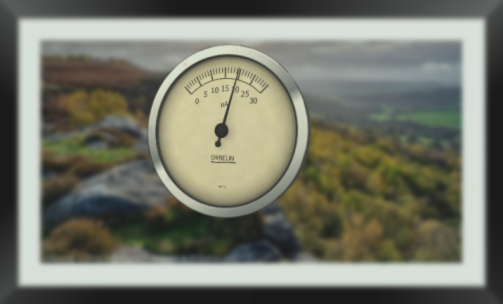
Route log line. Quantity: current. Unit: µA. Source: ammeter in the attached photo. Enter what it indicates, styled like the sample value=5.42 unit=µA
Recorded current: value=20 unit=µA
